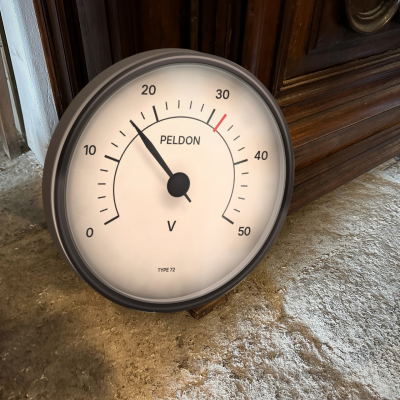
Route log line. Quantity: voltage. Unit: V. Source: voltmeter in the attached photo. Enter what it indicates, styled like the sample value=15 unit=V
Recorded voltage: value=16 unit=V
